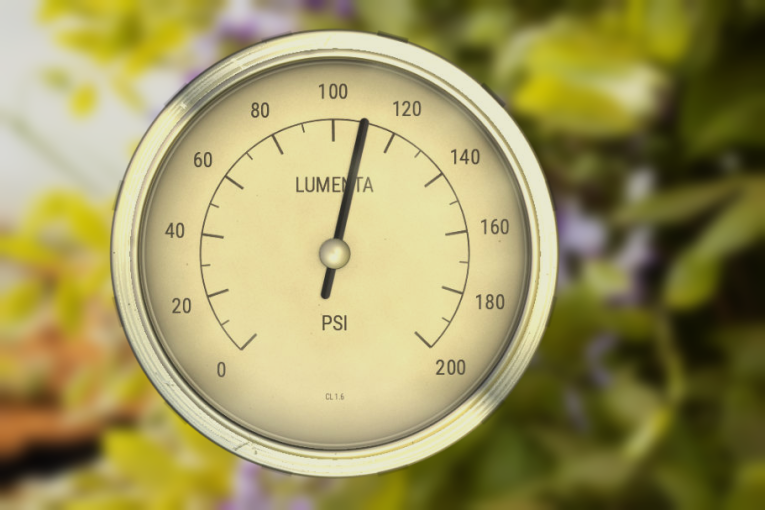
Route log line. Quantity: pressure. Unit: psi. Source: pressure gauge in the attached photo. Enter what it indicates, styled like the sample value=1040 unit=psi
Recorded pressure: value=110 unit=psi
